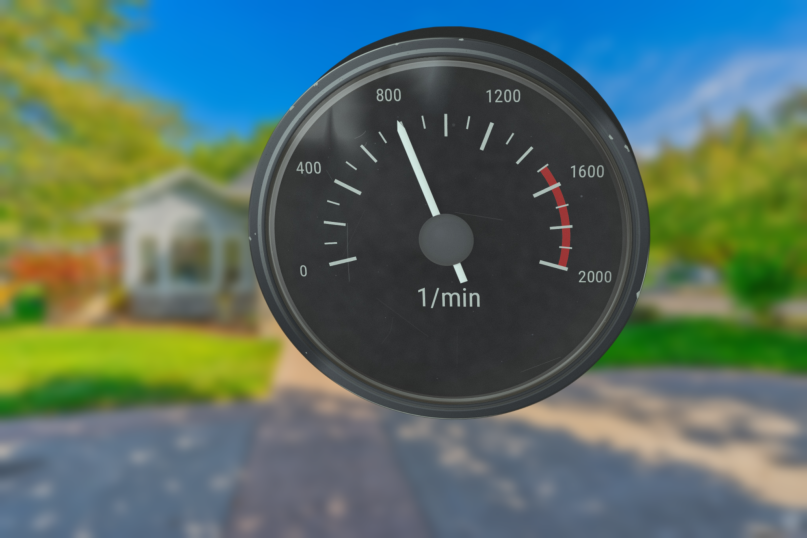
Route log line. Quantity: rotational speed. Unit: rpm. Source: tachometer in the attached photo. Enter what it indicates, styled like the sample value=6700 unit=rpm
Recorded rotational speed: value=800 unit=rpm
